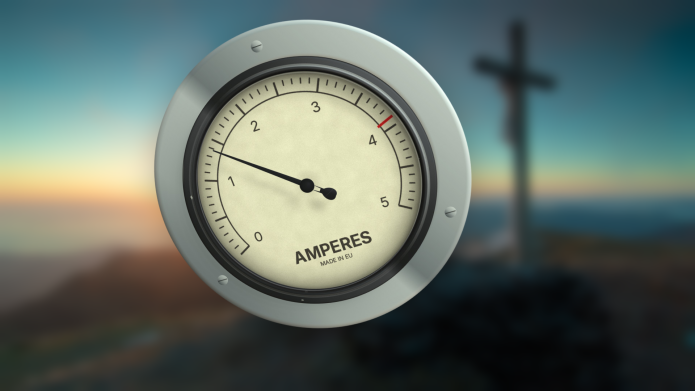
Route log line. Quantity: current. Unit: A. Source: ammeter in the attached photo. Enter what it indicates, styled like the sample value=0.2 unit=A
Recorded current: value=1.4 unit=A
